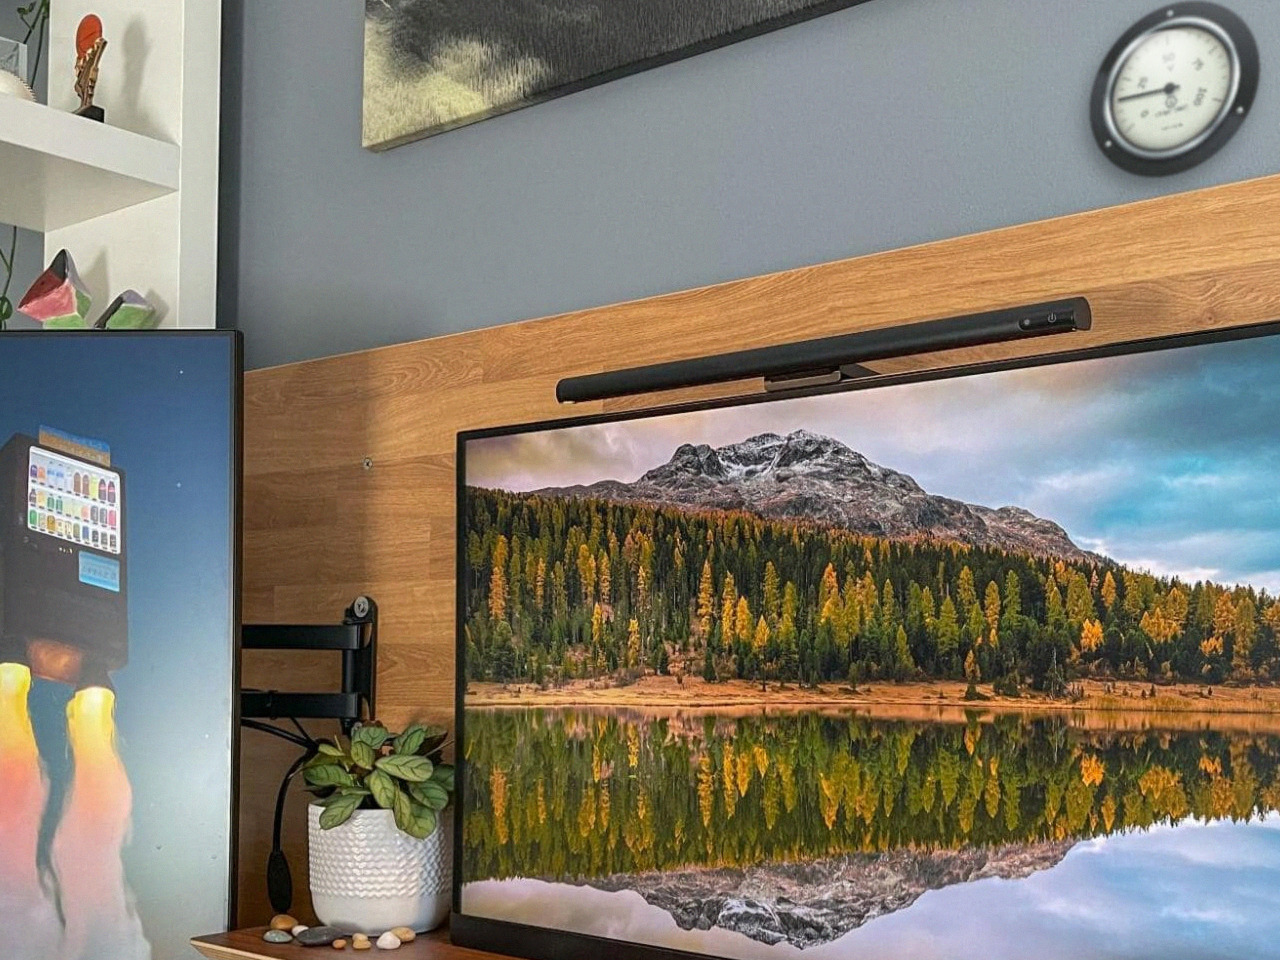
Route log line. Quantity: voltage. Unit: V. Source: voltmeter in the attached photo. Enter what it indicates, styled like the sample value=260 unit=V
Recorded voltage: value=15 unit=V
